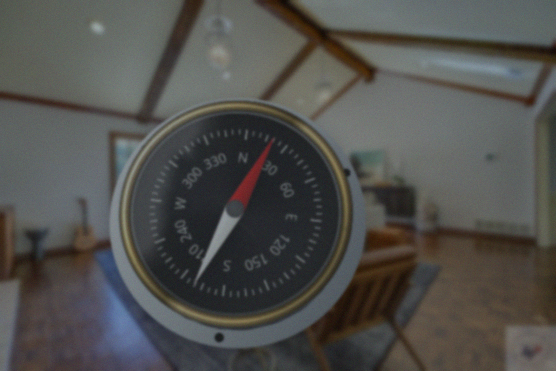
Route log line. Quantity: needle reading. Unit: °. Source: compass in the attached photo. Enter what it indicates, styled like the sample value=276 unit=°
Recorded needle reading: value=20 unit=°
